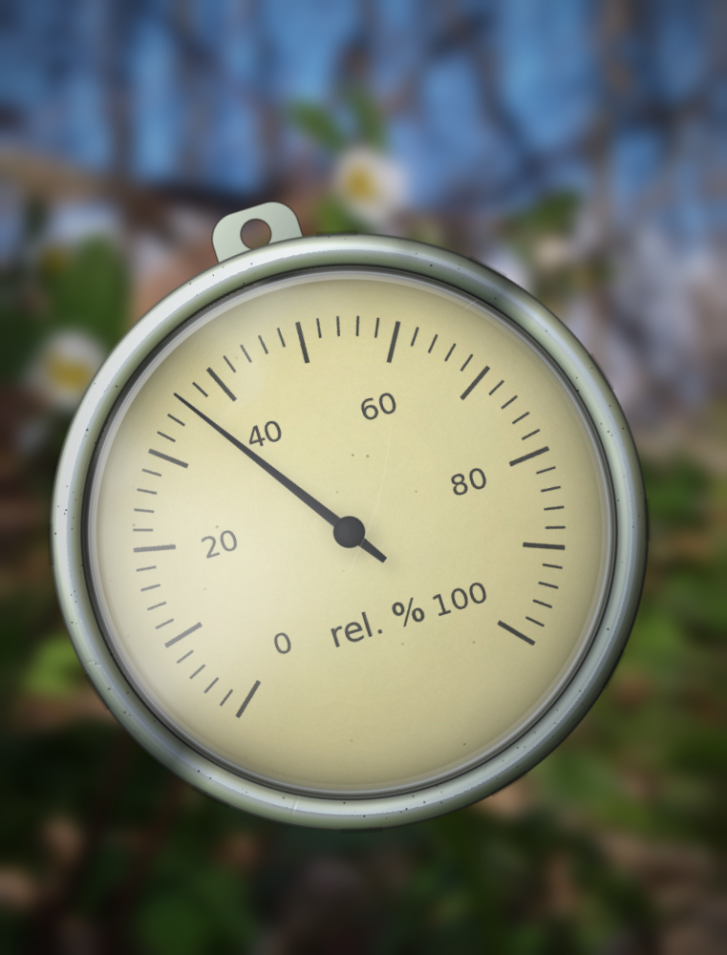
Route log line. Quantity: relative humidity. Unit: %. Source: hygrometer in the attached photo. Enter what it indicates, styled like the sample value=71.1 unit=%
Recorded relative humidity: value=36 unit=%
